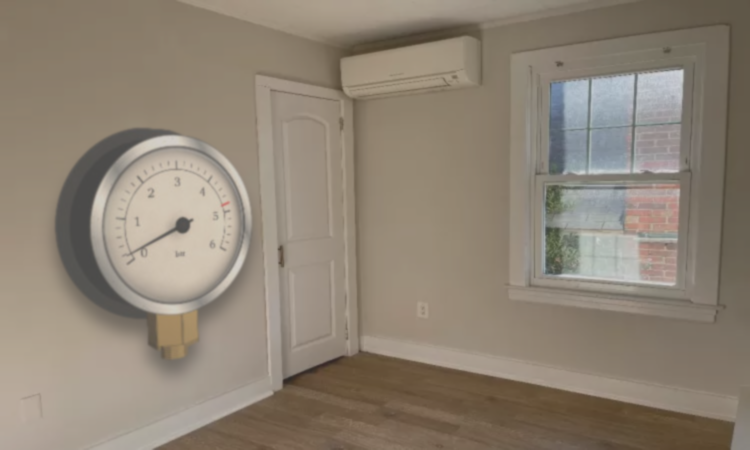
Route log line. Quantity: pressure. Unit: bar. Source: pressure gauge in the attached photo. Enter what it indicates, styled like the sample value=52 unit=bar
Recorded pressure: value=0.2 unit=bar
